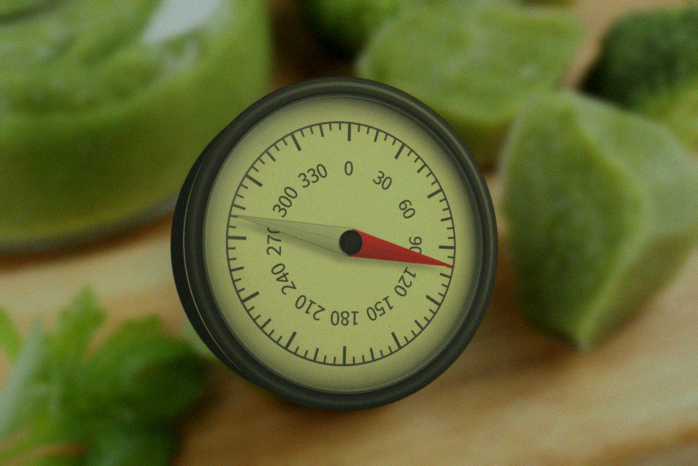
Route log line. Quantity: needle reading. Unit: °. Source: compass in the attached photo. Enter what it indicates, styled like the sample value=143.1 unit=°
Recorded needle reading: value=100 unit=°
